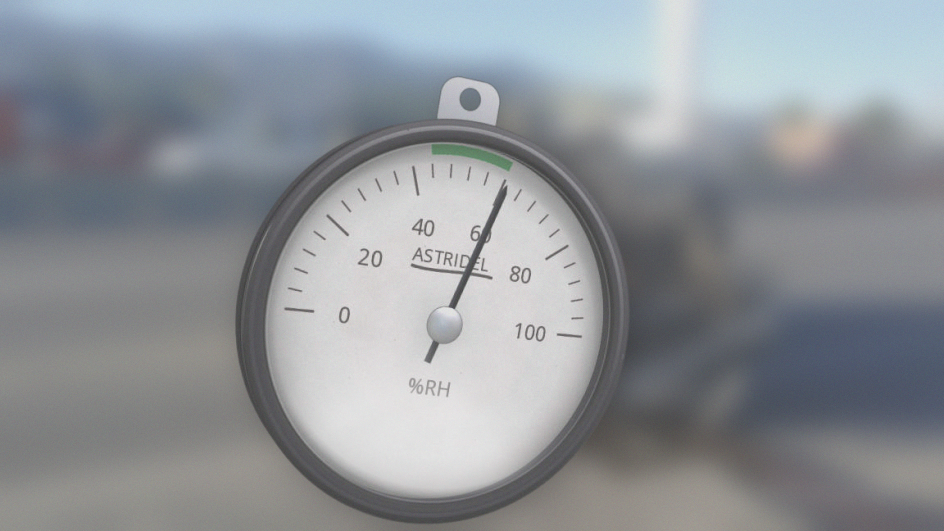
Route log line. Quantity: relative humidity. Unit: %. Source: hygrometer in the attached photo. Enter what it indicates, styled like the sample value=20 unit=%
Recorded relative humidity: value=60 unit=%
